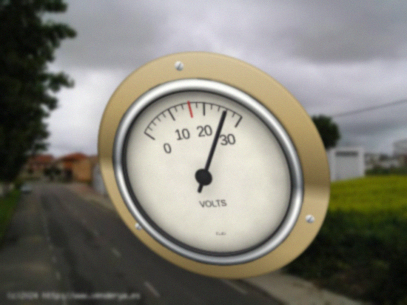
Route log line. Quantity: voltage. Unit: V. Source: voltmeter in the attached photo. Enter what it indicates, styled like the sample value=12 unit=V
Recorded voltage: value=26 unit=V
